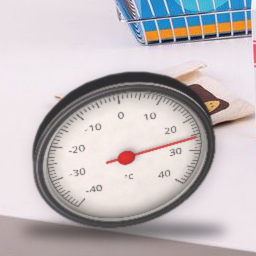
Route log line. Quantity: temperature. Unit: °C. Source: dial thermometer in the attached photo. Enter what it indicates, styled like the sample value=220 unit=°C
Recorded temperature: value=25 unit=°C
